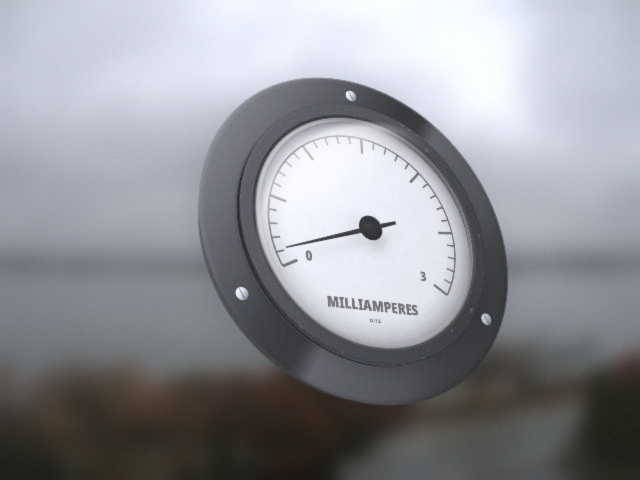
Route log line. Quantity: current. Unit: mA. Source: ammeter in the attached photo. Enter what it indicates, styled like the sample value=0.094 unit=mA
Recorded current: value=0.1 unit=mA
